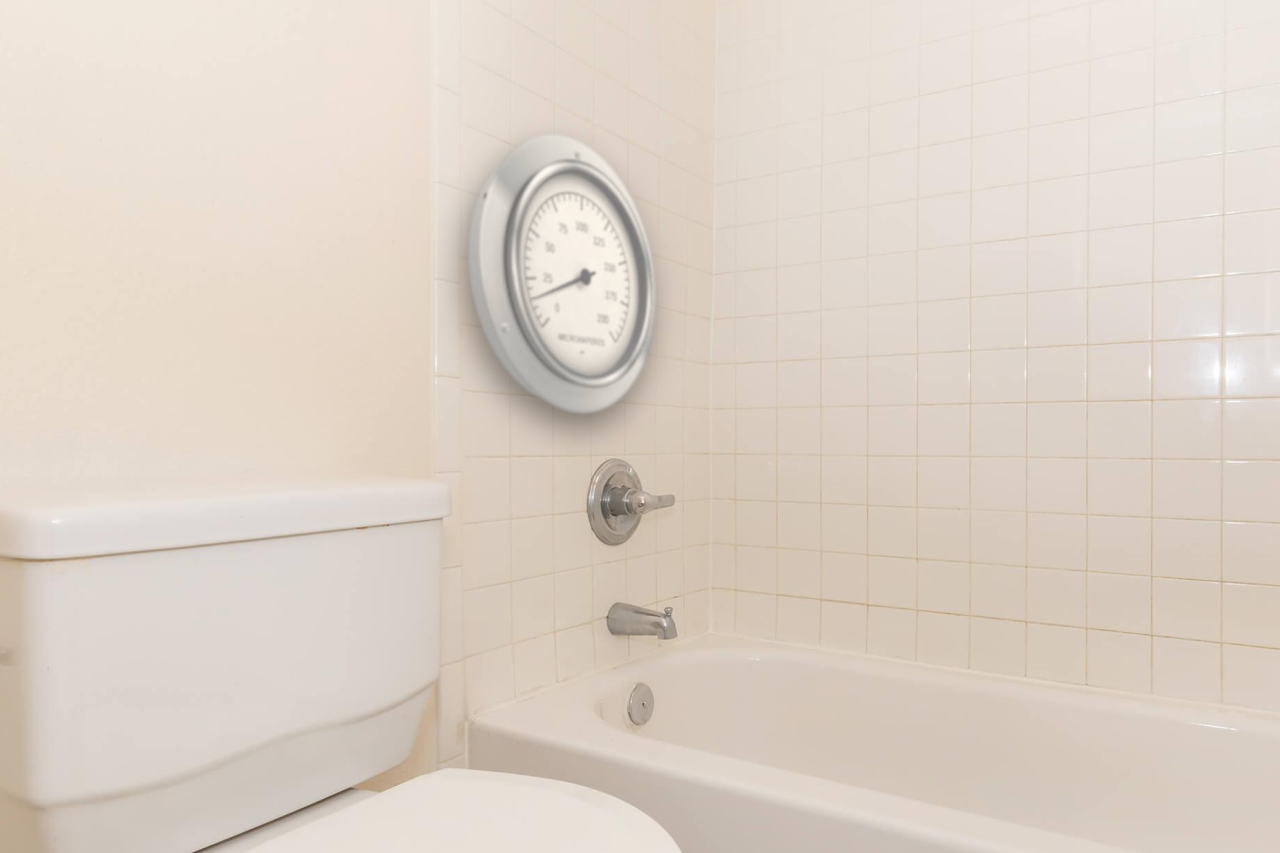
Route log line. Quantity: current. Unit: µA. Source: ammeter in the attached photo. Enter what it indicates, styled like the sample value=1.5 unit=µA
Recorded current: value=15 unit=µA
